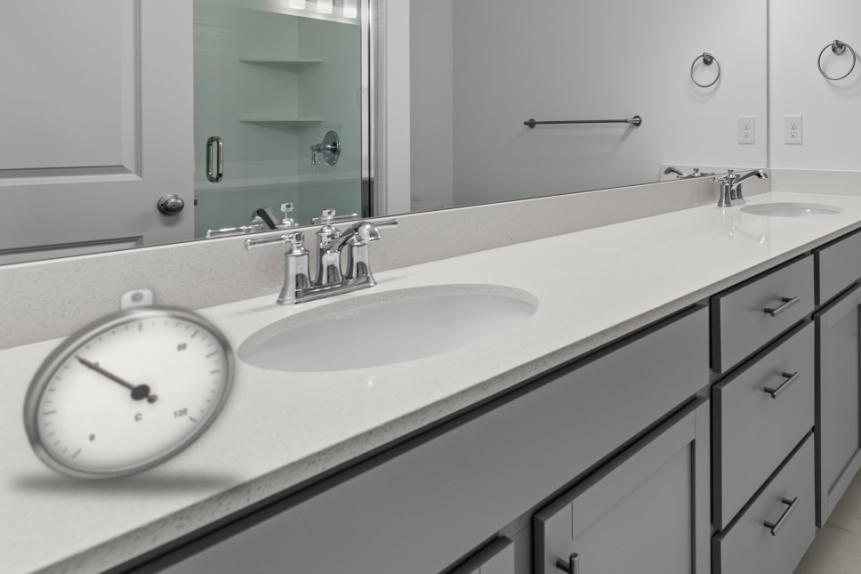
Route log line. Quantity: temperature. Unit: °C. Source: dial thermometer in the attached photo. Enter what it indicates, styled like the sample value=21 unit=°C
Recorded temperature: value=40 unit=°C
